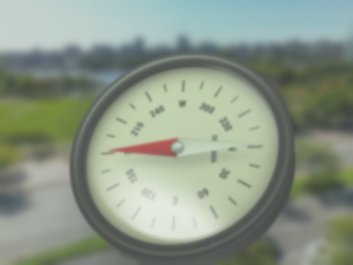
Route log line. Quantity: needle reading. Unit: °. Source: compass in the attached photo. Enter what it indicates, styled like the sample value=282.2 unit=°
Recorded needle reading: value=180 unit=°
